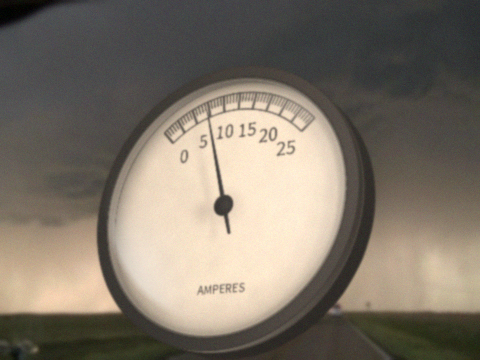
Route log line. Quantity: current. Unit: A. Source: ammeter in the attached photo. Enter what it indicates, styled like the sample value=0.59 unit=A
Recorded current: value=7.5 unit=A
